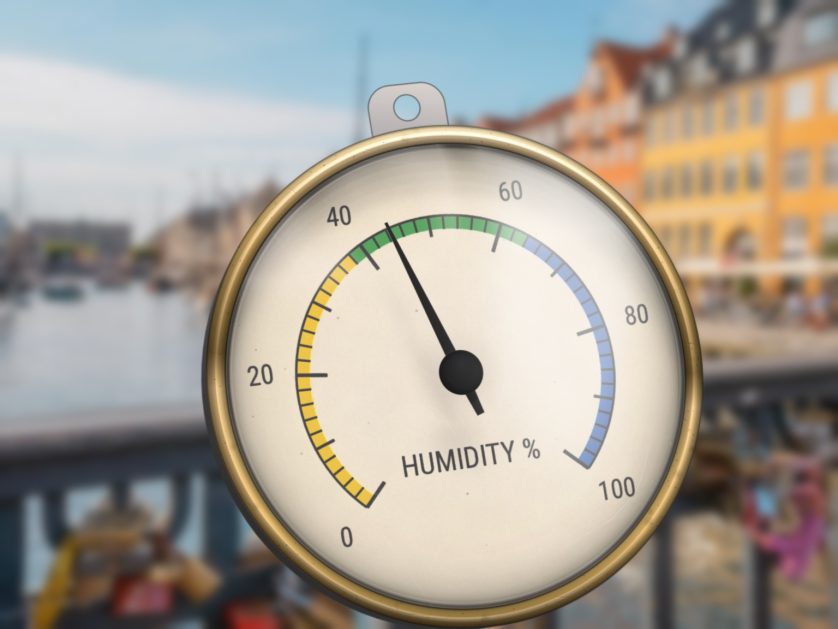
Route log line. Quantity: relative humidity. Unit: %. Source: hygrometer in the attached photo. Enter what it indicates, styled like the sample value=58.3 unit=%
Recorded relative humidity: value=44 unit=%
